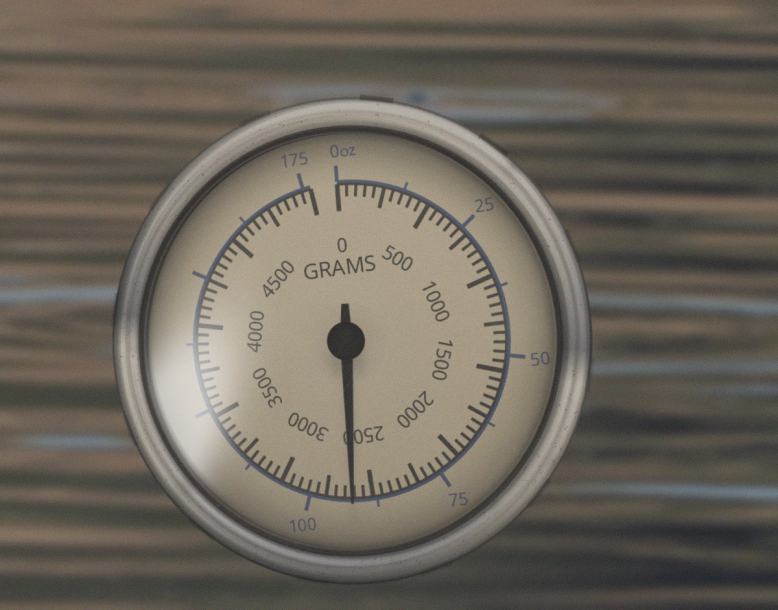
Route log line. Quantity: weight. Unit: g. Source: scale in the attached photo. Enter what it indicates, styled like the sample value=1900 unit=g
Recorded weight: value=2600 unit=g
